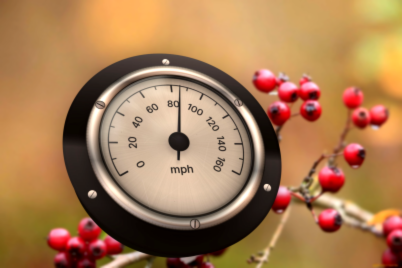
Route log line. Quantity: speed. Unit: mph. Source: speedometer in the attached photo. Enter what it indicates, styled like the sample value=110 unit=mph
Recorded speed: value=85 unit=mph
